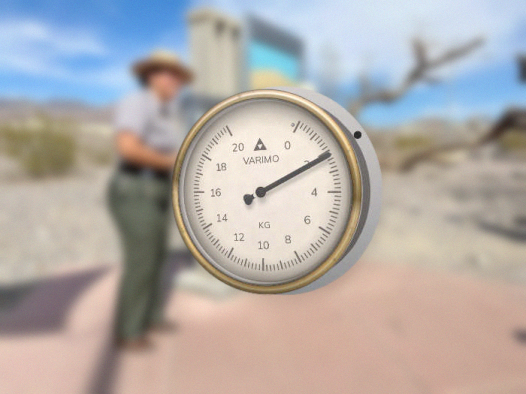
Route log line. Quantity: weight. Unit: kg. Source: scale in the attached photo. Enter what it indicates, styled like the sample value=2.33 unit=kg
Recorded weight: value=2.2 unit=kg
